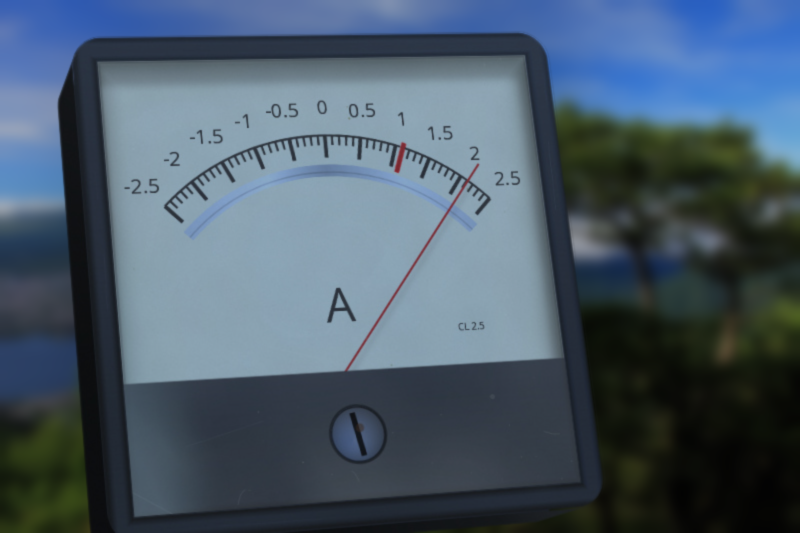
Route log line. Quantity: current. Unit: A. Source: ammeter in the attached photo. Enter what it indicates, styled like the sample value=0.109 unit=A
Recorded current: value=2.1 unit=A
